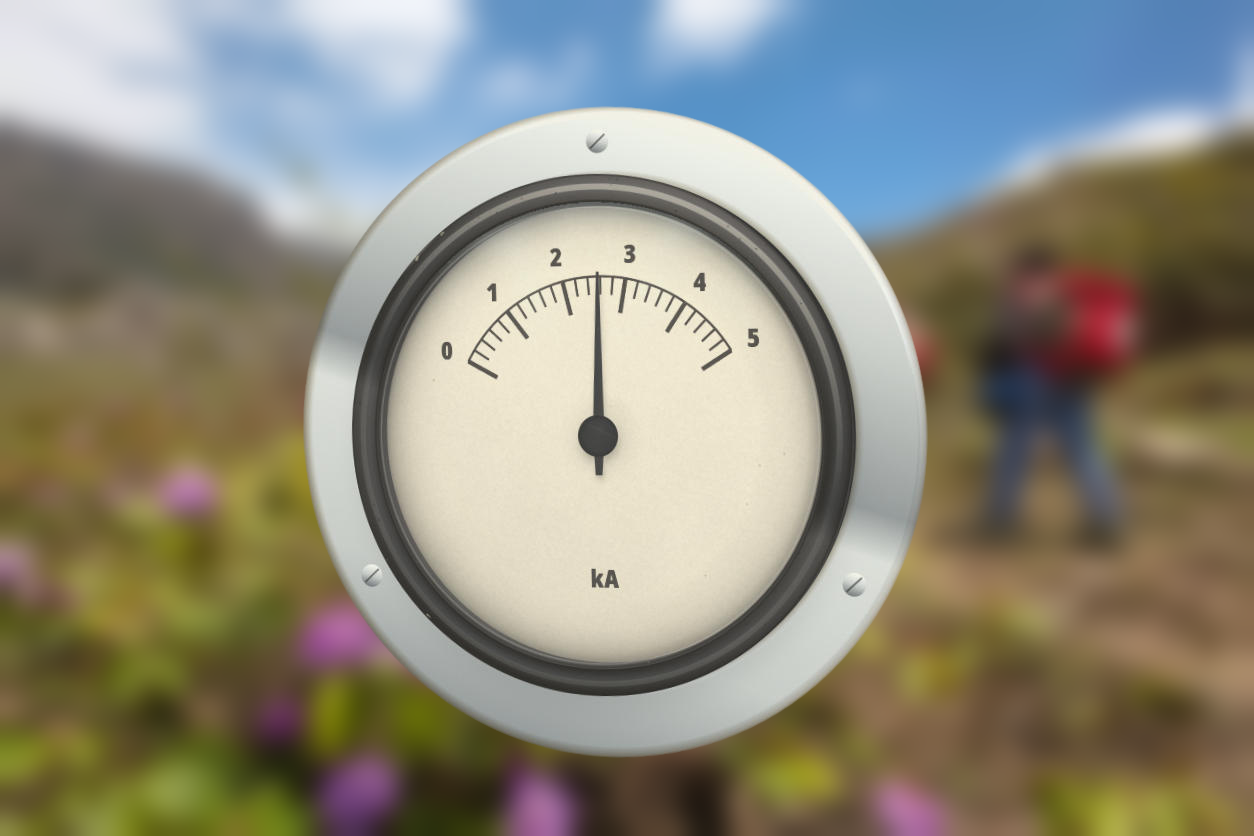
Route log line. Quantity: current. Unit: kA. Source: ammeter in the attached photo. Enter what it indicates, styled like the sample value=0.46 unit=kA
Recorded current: value=2.6 unit=kA
